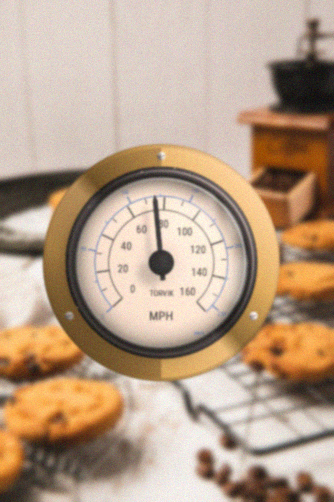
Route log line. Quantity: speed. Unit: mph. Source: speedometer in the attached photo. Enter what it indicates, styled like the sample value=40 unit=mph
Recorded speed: value=75 unit=mph
